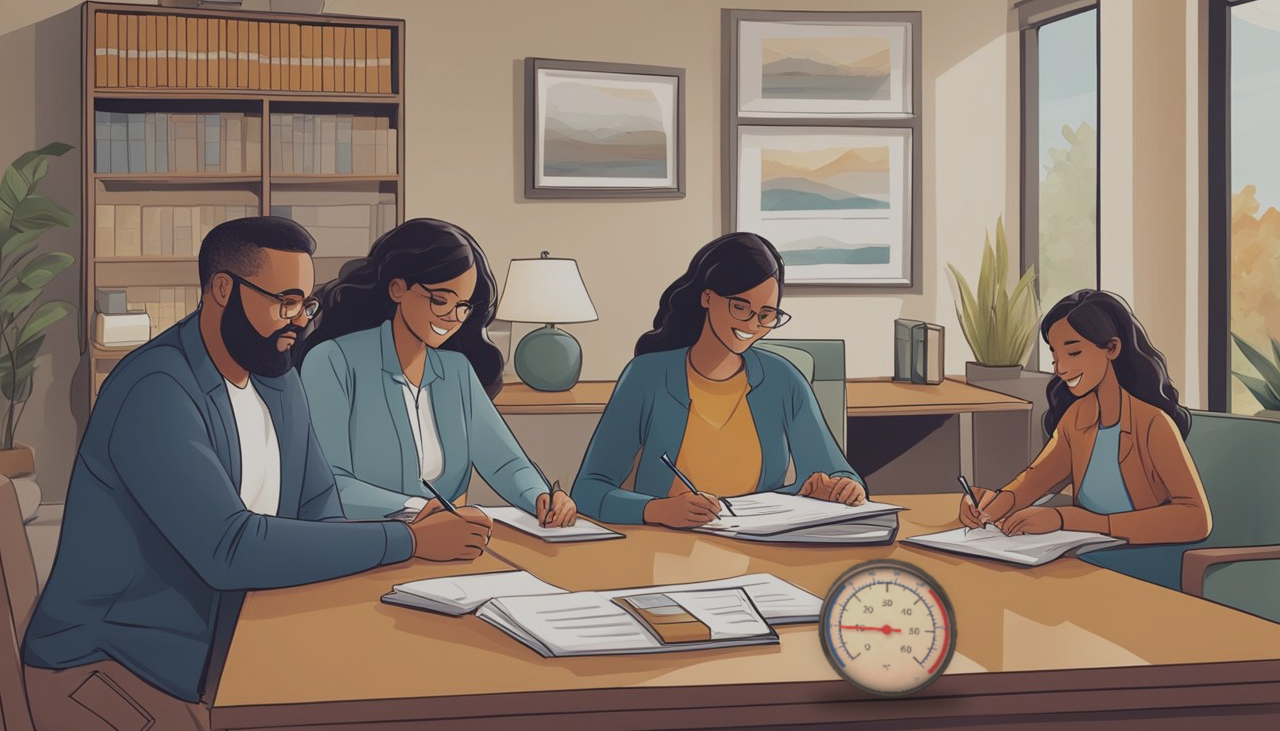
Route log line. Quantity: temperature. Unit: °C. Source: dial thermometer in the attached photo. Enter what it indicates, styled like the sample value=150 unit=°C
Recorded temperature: value=10 unit=°C
